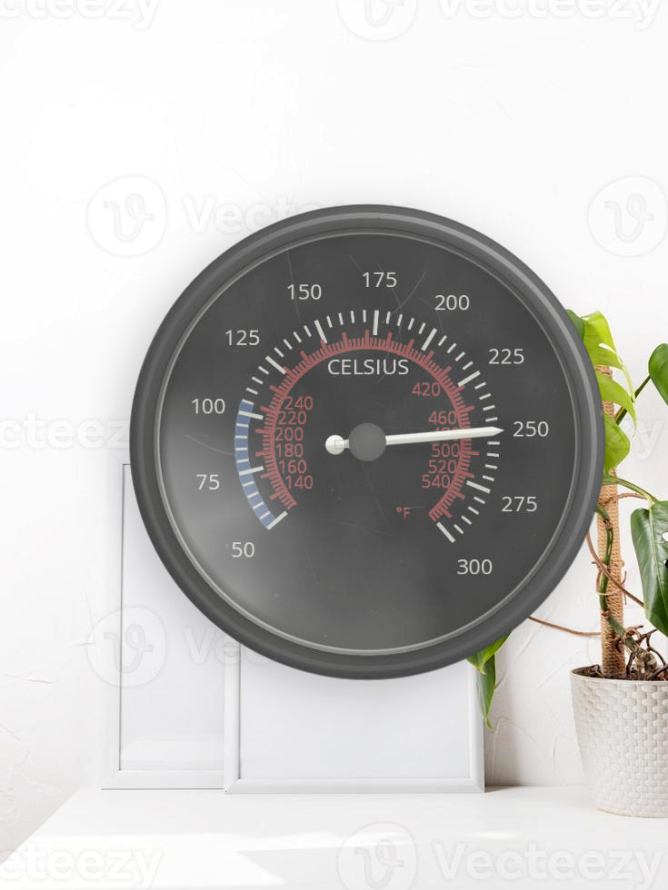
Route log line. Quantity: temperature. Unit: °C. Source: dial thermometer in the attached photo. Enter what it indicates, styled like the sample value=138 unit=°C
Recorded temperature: value=250 unit=°C
